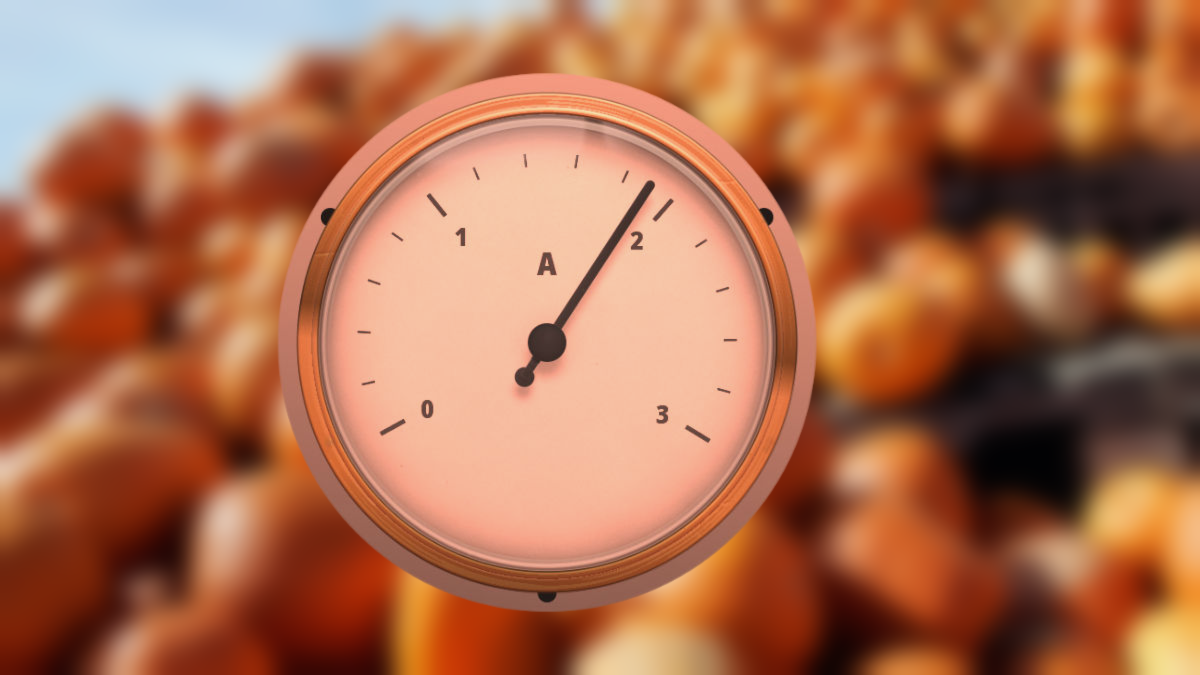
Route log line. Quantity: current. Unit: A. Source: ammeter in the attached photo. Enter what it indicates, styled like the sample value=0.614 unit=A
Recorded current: value=1.9 unit=A
